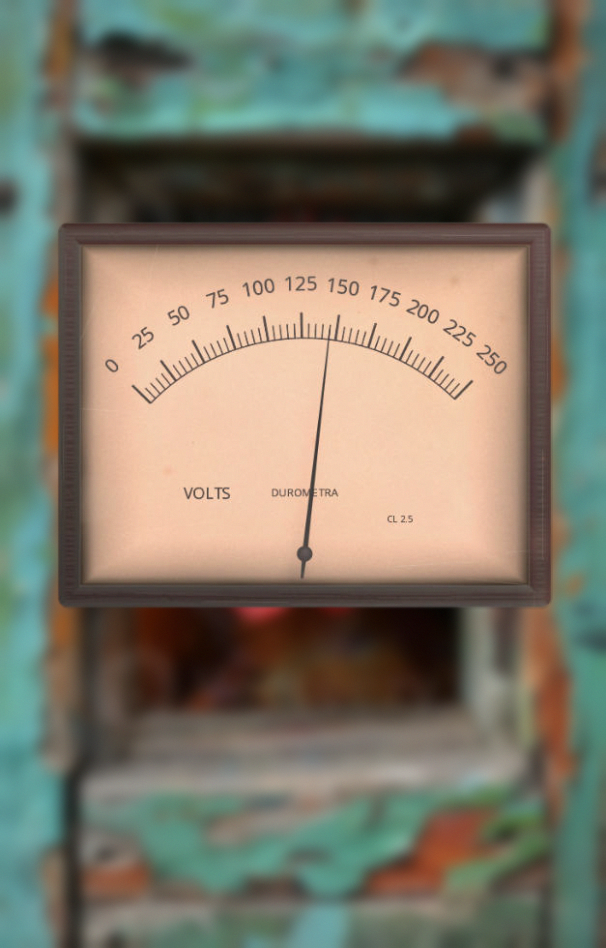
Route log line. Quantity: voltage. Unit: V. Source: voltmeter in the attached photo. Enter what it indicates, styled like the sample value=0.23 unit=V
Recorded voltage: value=145 unit=V
